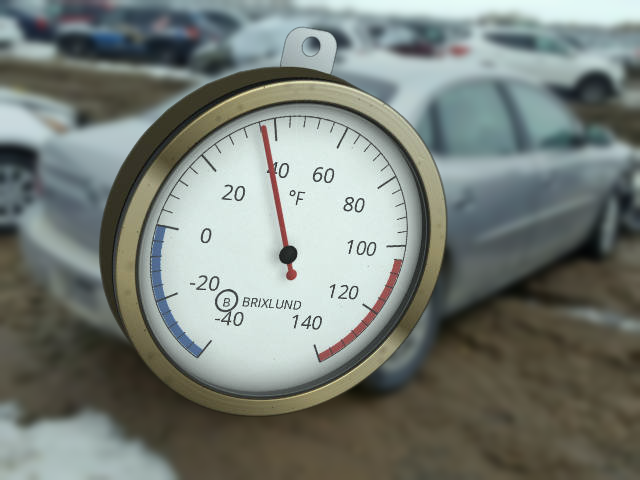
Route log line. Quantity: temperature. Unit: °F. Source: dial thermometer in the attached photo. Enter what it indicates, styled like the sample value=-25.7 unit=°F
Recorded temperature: value=36 unit=°F
